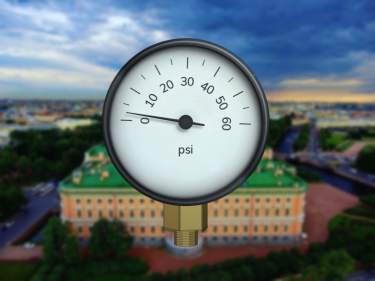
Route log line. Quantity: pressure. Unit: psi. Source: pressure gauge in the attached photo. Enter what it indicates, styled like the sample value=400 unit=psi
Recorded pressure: value=2.5 unit=psi
